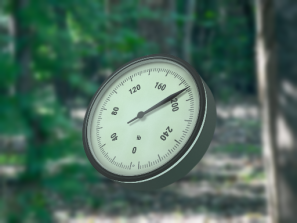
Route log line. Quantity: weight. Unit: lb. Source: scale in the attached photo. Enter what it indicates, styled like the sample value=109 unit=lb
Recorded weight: value=190 unit=lb
